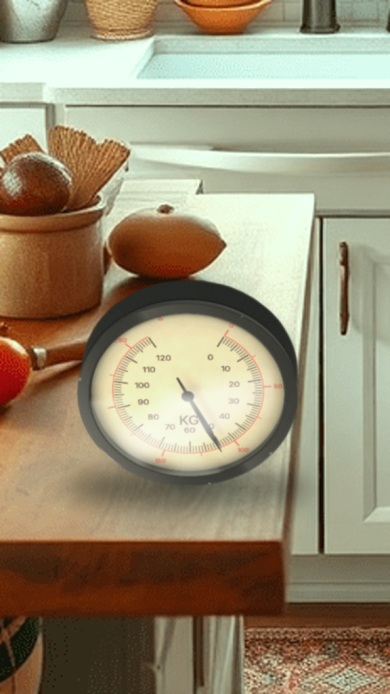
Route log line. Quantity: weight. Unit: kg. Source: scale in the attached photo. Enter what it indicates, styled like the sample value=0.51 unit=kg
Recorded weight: value=50 unit=kg
